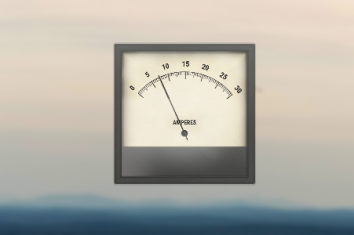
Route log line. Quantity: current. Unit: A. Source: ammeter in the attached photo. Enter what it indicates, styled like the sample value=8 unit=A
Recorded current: value=7.5 unit=A
